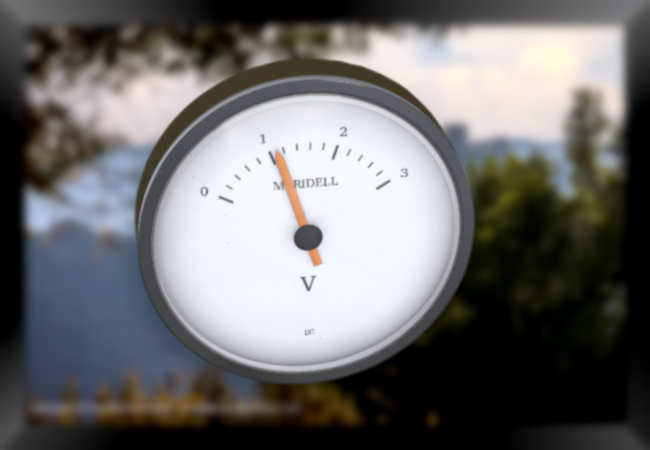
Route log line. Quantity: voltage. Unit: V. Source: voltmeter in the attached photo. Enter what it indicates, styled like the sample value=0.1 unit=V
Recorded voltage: value=1.1 unit=V
